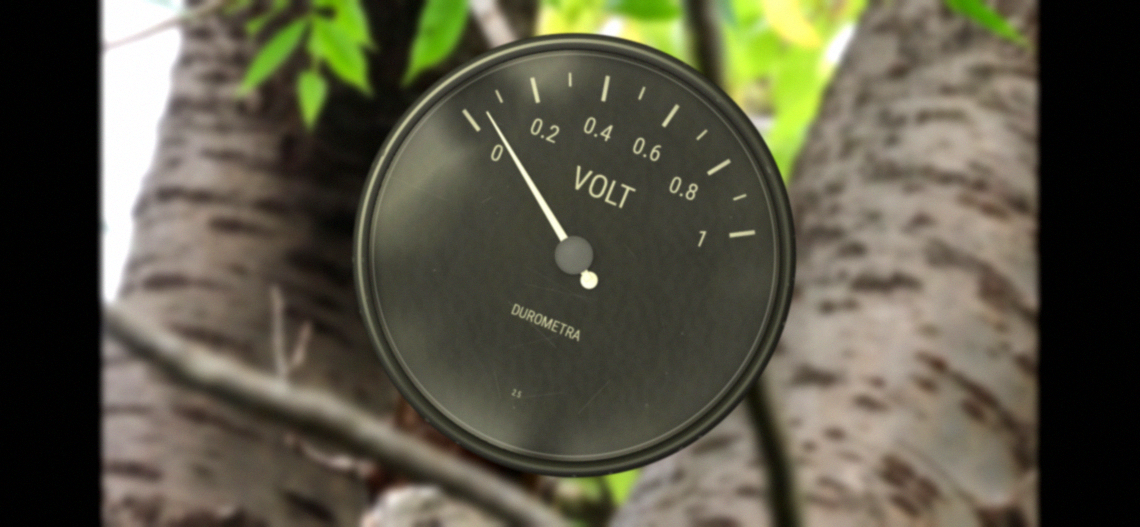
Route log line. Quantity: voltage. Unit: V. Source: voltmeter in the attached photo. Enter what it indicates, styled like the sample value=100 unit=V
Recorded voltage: value=0.05 unit=V
